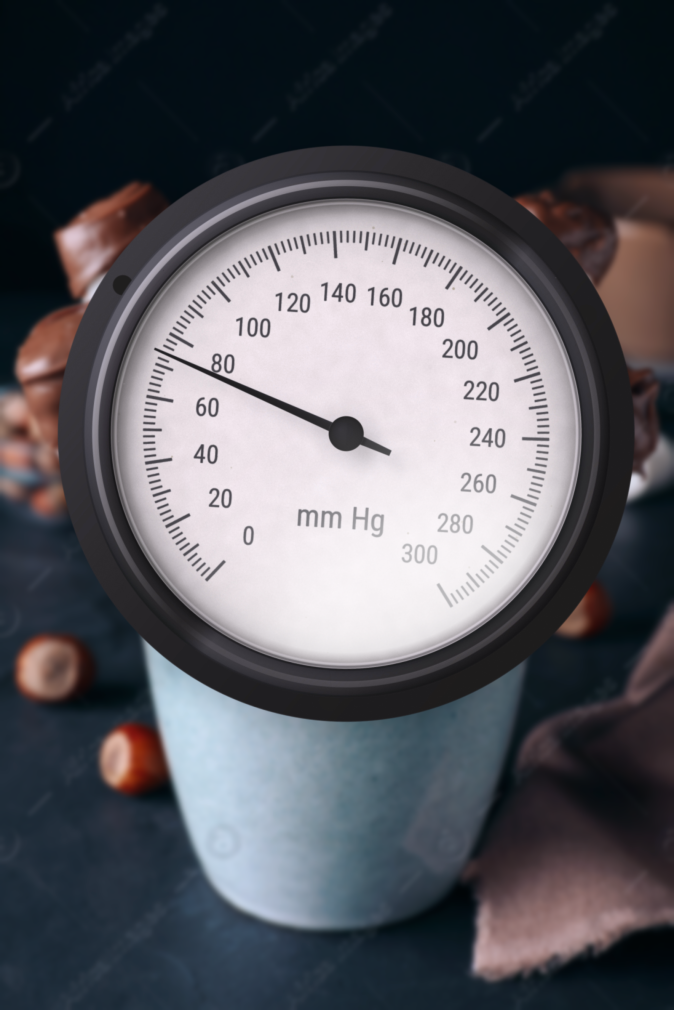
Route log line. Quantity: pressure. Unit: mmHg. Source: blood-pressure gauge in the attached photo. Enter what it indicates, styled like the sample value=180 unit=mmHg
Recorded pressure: value=74 unit=mmHg
